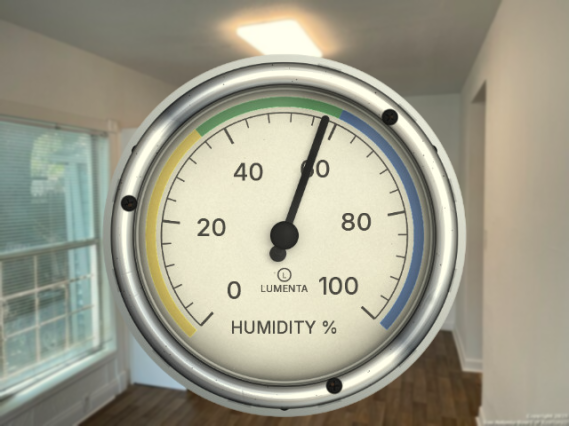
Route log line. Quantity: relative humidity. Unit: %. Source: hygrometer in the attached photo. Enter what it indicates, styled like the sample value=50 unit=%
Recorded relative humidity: value=58 unit=%
